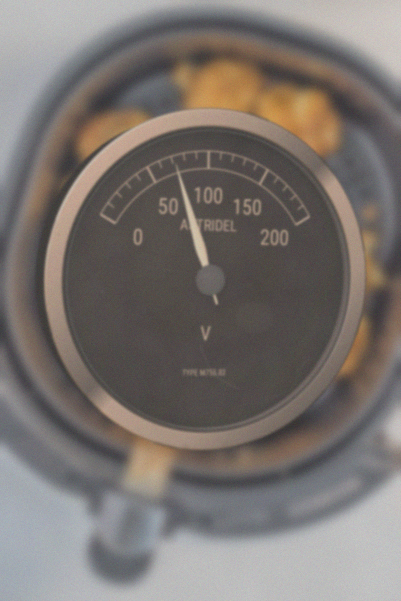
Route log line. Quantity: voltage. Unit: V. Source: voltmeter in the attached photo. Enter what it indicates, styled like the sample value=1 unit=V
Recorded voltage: value=70 unit=V
